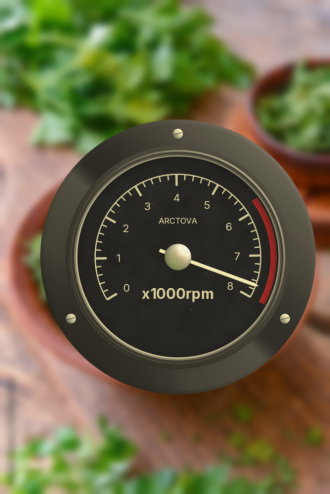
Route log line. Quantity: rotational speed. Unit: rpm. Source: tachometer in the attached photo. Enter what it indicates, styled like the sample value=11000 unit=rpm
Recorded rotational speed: value=7700 unit=rpm
